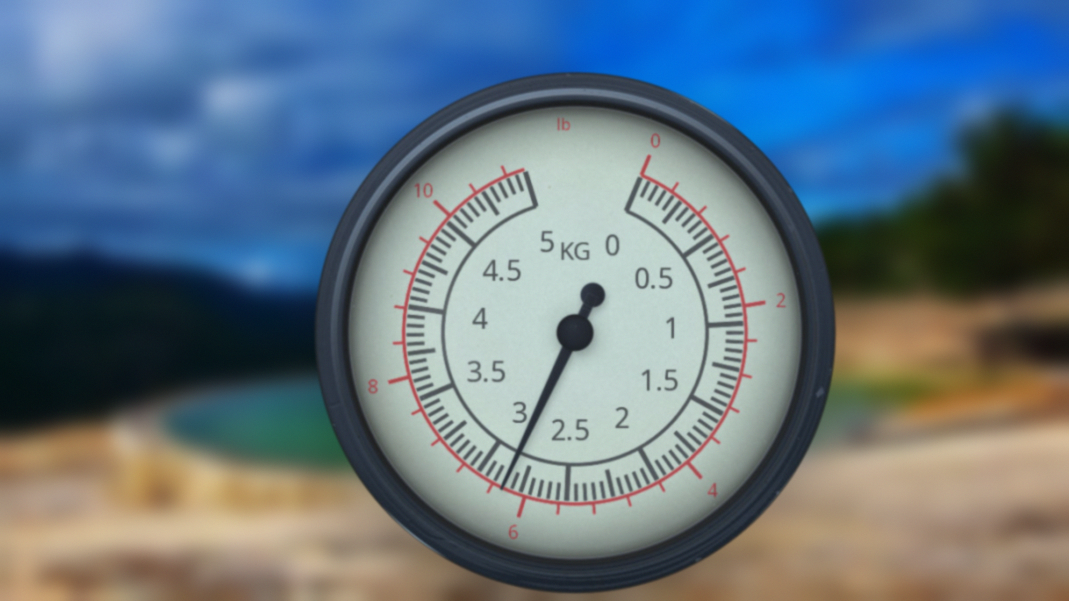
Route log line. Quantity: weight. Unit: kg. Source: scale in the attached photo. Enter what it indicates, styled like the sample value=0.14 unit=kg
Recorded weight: value=2.85 unit=kg
